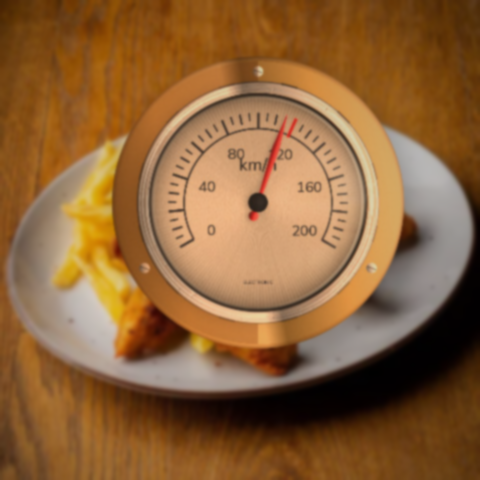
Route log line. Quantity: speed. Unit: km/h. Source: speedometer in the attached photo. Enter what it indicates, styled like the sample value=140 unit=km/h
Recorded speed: value=115 unit=km/h
